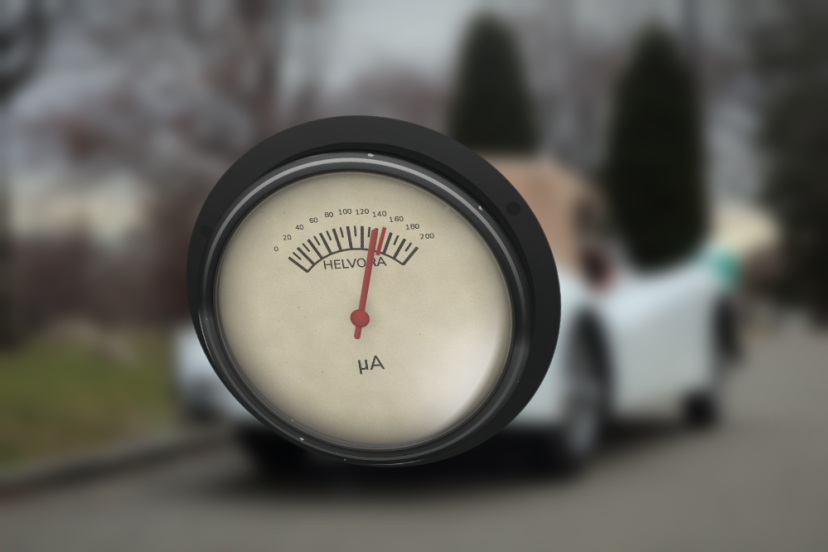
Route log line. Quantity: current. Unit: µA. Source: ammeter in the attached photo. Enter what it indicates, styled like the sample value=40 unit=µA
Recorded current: value=140 unit=µA
